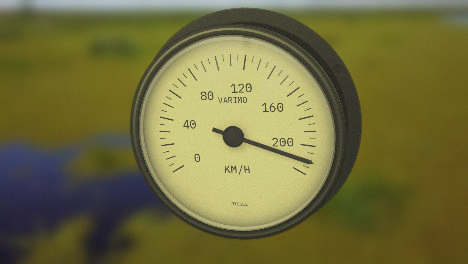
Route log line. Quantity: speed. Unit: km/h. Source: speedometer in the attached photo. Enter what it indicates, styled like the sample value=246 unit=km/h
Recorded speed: value=210 unit=km/h
